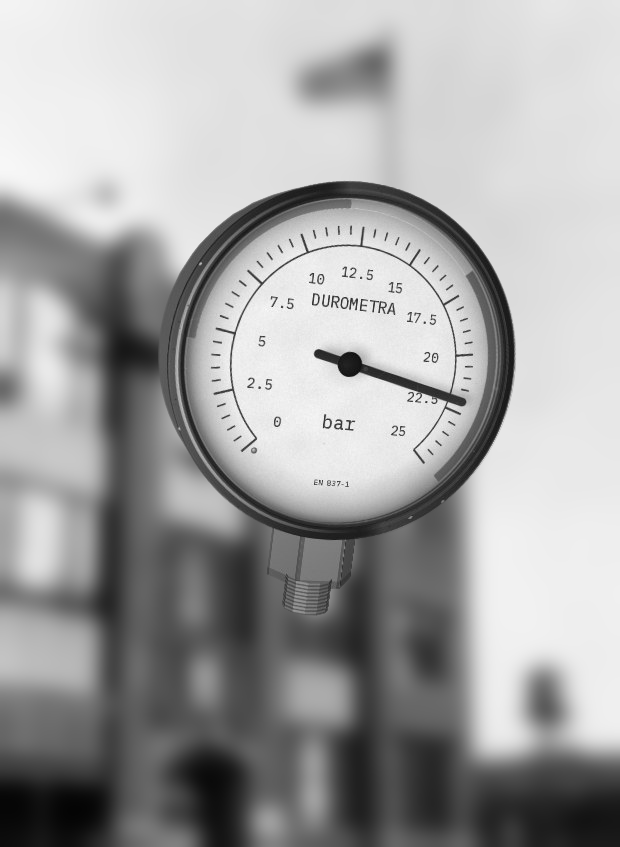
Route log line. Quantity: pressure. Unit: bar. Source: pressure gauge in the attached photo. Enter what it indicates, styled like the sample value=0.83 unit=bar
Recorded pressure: value=22 unit=bar
